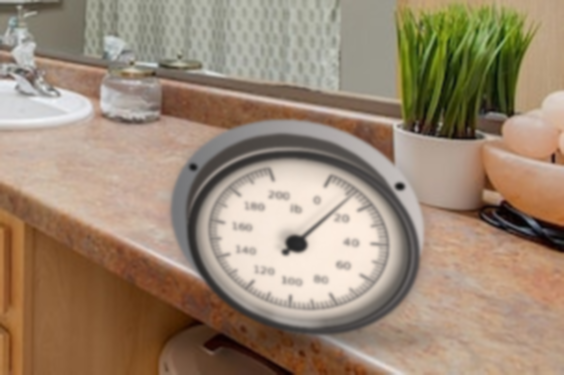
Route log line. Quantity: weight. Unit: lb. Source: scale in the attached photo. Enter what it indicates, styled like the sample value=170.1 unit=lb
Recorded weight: value=10 unit=lb
